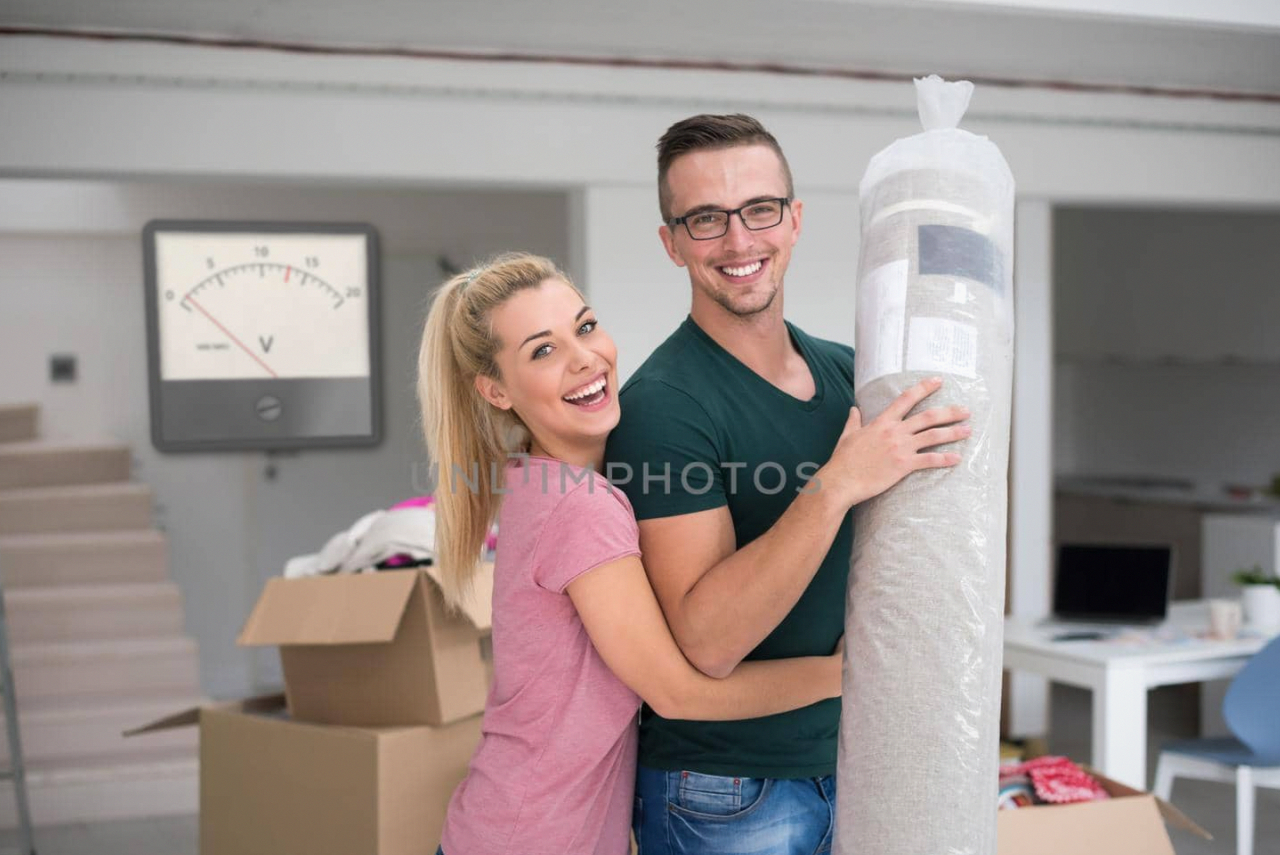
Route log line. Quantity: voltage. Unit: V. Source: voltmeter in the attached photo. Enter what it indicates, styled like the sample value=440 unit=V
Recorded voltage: value=1 unit=V
